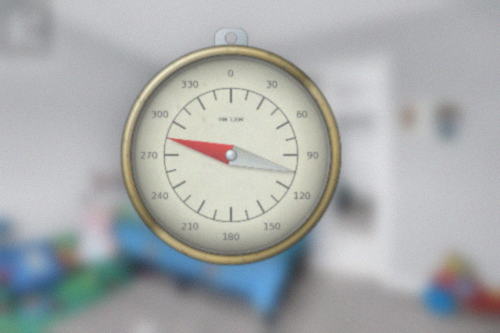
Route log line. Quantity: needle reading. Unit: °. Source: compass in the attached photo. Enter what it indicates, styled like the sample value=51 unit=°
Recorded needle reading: value=285 unit=°
